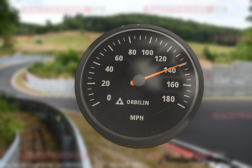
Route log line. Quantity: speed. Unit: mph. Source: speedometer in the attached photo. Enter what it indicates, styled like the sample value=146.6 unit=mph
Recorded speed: value=140 unit=mph
